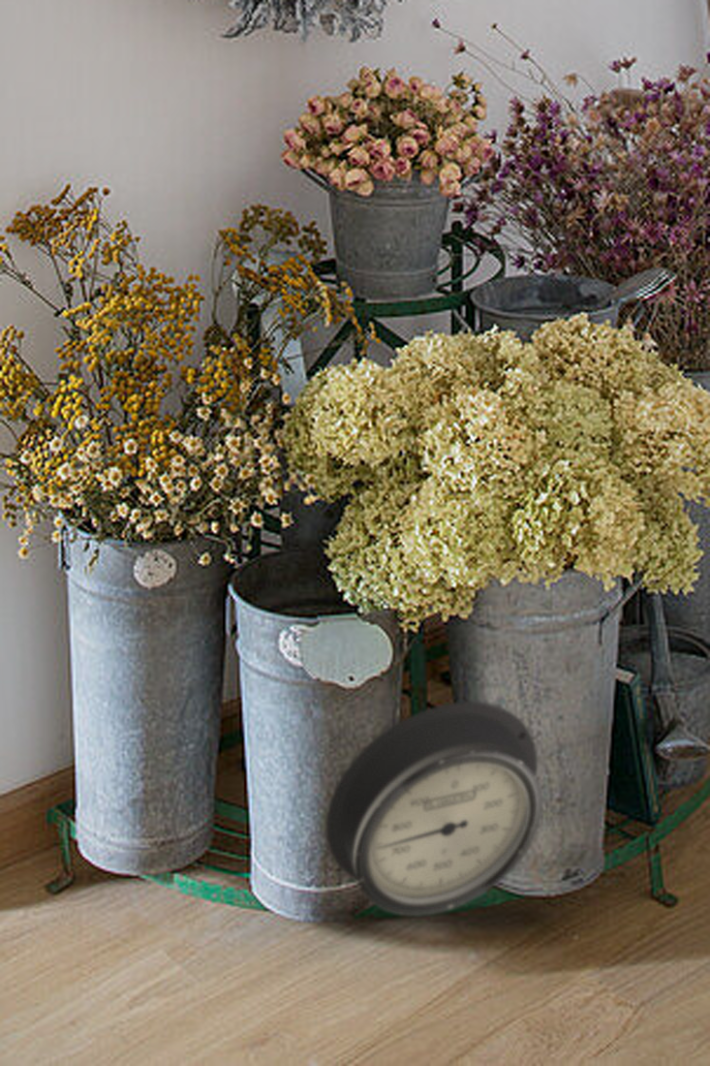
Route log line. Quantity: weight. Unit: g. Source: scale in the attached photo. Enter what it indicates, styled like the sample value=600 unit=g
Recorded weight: value=750 unit=g
